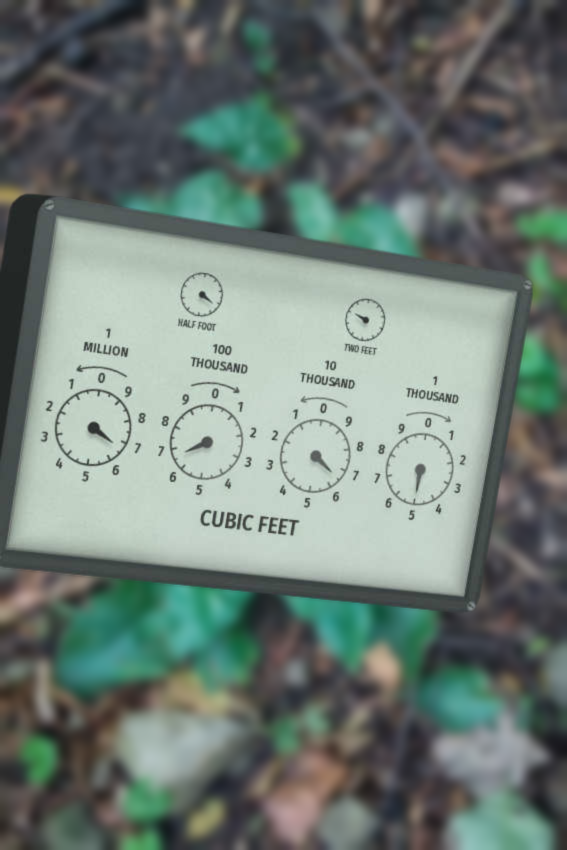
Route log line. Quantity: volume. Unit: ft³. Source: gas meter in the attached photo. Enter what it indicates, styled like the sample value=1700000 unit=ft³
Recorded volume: value=666500 unit=ft³
